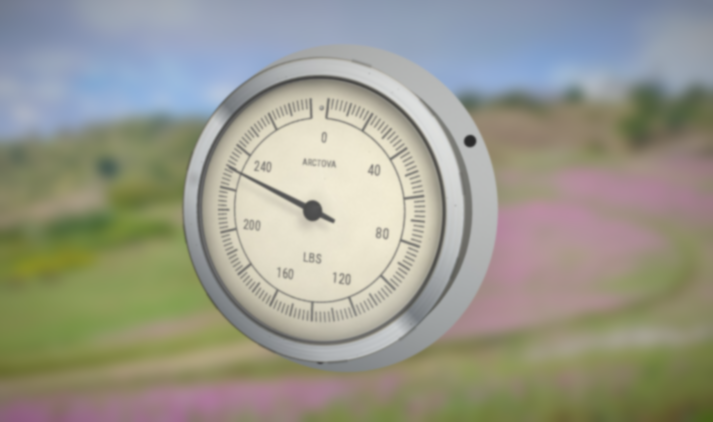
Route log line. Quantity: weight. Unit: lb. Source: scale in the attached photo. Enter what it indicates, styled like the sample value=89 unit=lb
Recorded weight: value=230 unit=lb
